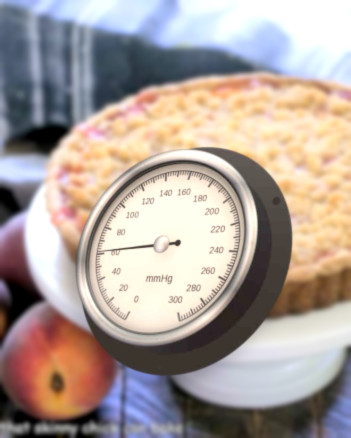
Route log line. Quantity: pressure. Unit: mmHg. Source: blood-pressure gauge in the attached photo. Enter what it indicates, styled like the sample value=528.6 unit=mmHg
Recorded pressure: value=60 unit=mmHg
